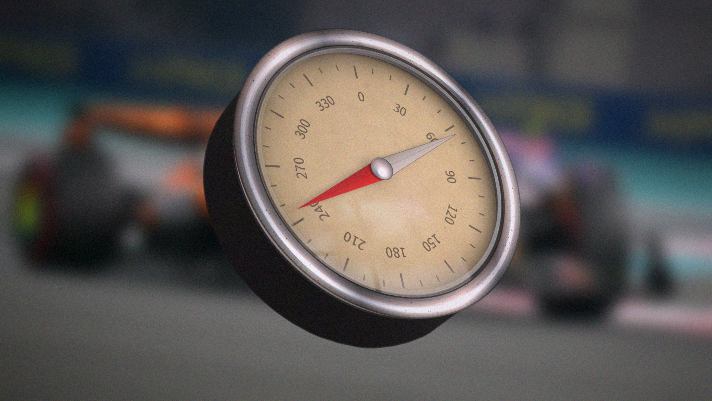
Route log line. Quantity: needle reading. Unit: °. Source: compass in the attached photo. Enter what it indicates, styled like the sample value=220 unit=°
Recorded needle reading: value=245 unit=°
